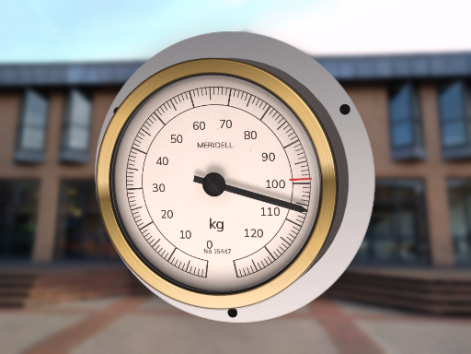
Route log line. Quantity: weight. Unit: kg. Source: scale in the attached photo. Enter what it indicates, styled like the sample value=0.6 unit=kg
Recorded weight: value=106 unit=kg
